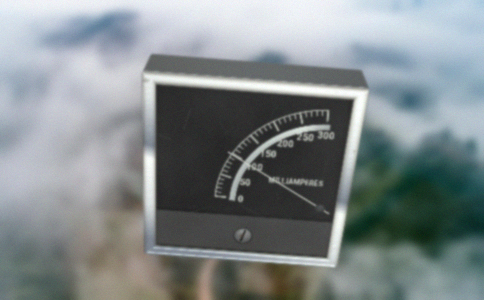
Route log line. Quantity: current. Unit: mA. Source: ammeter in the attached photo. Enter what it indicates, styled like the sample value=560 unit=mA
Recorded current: value=100 unit=mA
